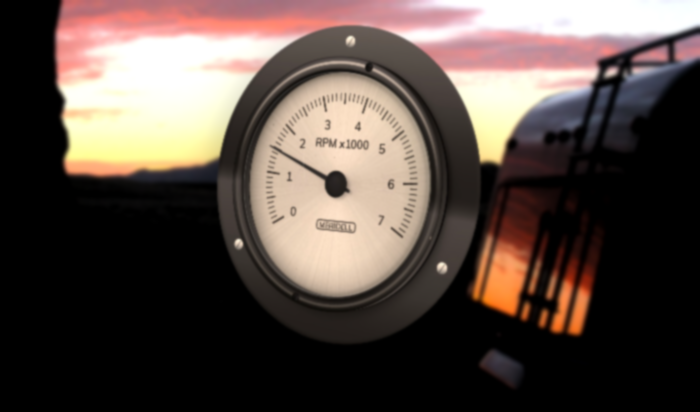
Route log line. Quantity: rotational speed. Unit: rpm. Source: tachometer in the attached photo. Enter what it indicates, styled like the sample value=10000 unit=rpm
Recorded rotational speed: value=1500 unit=rpm
